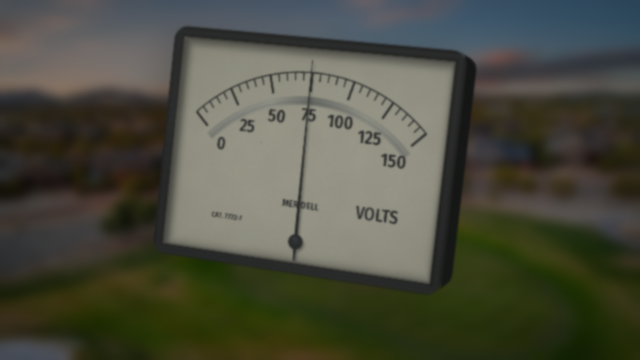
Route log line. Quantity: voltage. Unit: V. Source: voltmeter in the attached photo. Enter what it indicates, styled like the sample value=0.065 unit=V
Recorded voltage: value=75 unit=V
